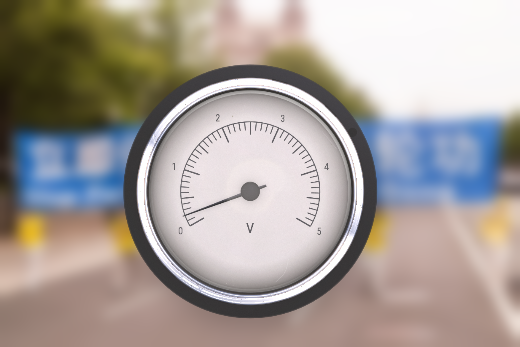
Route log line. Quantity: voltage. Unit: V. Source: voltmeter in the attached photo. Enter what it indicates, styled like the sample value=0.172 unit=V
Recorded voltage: value=0.2 unit=V
